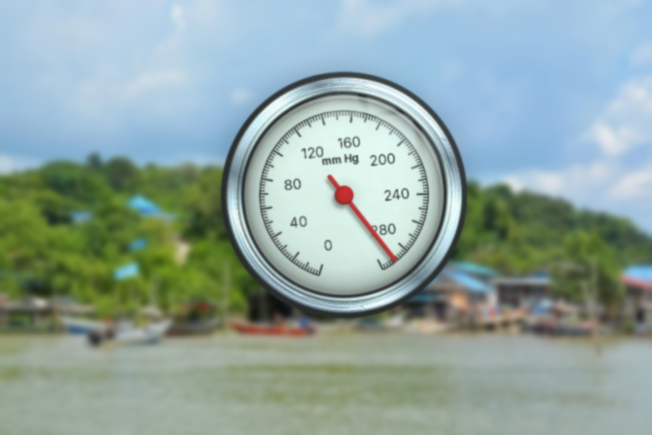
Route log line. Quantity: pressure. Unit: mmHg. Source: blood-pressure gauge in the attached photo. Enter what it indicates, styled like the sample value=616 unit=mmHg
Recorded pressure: value=290 unit=mmHg
